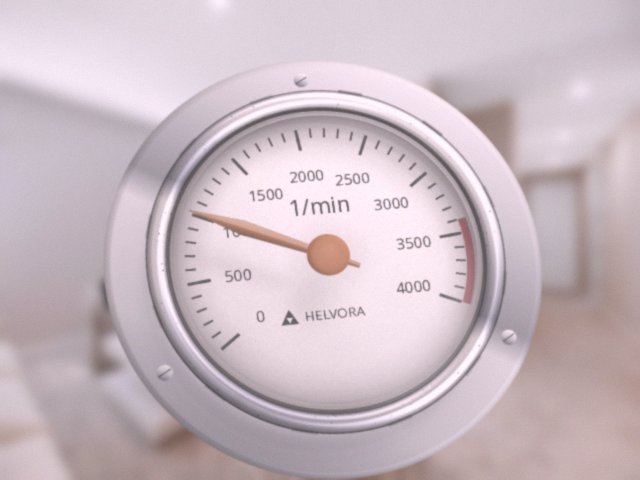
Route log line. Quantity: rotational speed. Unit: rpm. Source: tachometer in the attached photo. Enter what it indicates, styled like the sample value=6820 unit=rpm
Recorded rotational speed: value=1000 unit=rpm
